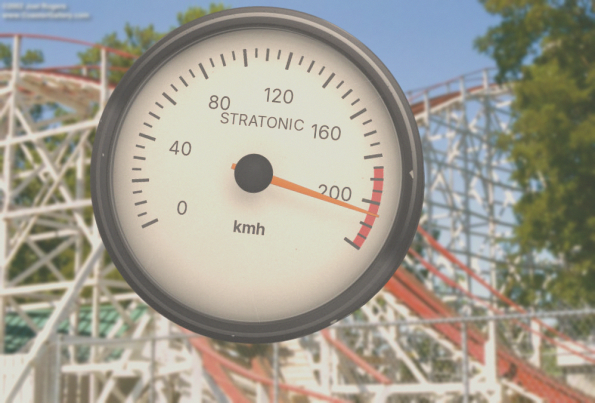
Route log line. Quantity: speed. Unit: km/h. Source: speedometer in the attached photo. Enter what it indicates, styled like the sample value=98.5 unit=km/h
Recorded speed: value=205 unit=km/h
